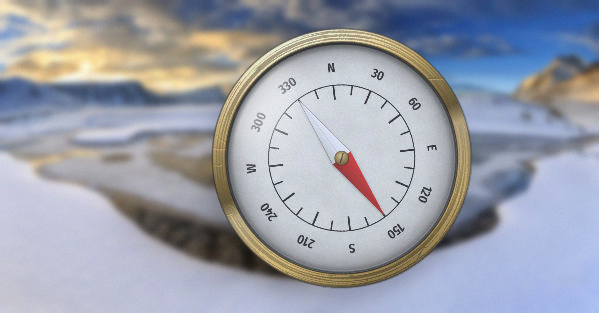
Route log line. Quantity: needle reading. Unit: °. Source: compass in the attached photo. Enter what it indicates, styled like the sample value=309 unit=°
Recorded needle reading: value=150 unit=°
